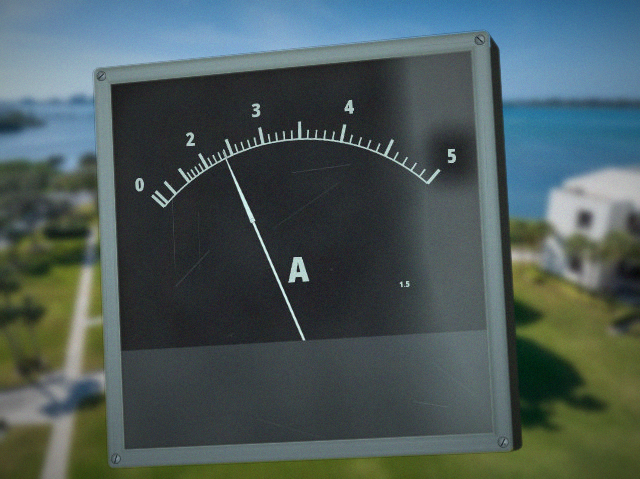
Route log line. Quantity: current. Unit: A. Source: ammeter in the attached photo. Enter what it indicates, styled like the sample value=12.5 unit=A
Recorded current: value=2.4 unit=A
